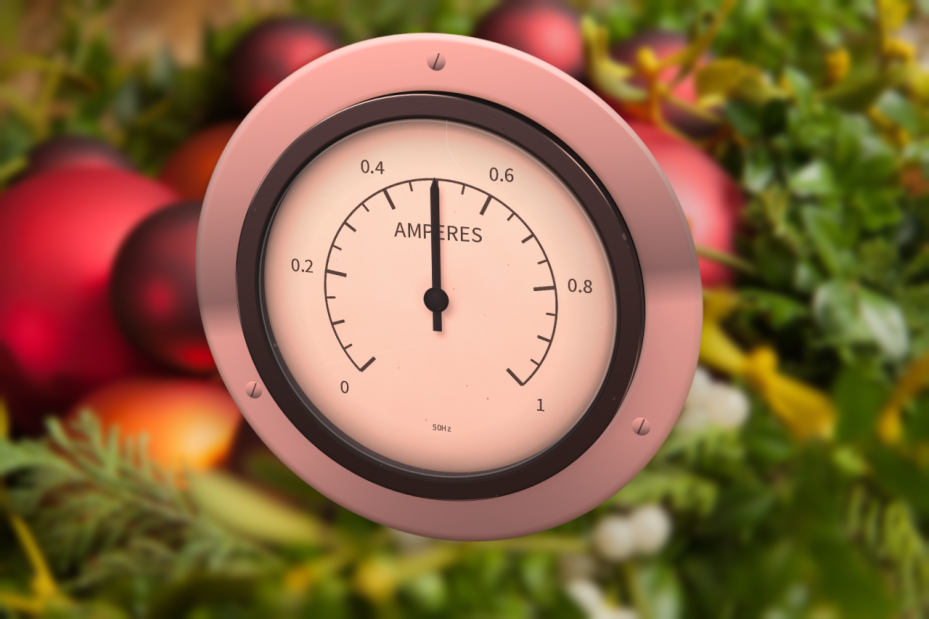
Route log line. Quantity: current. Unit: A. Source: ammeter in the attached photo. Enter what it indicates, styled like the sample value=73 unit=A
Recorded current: value=0.5 unit=A
